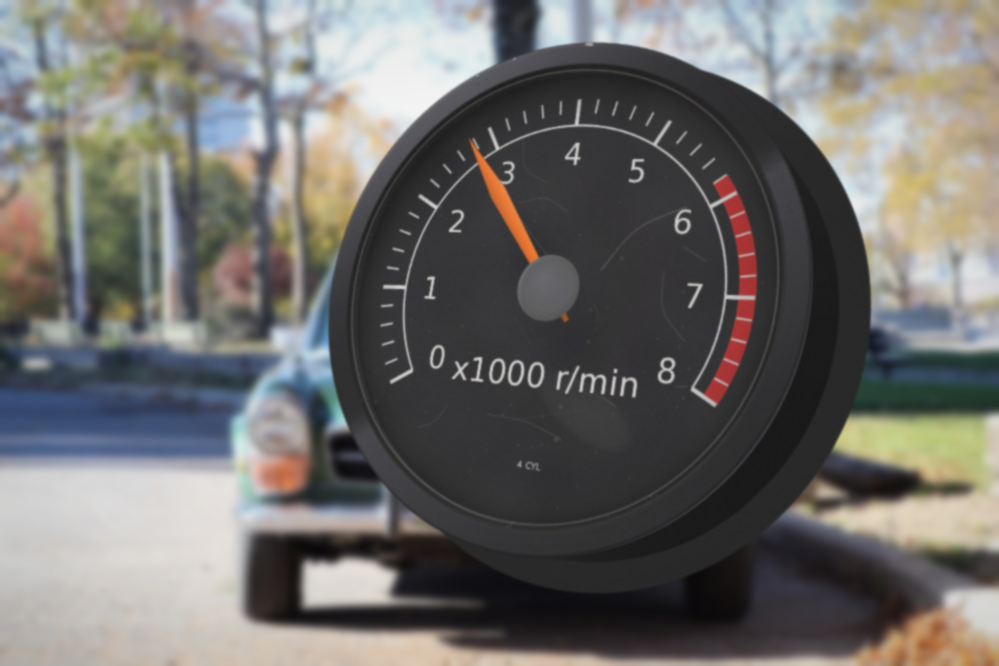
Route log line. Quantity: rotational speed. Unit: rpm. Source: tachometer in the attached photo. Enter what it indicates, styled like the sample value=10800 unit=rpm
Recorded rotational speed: value=2800 unit=rpm
